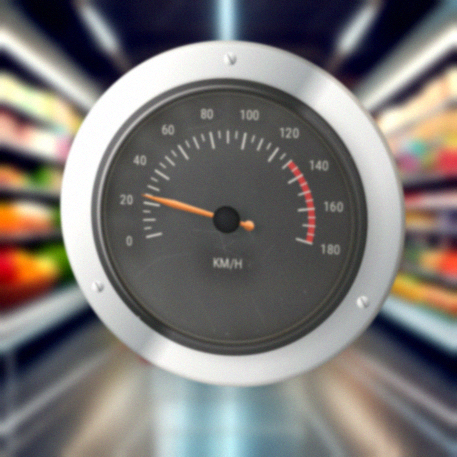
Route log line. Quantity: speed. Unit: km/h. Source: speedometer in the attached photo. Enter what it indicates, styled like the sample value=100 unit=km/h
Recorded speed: value=25 unit=km/h
